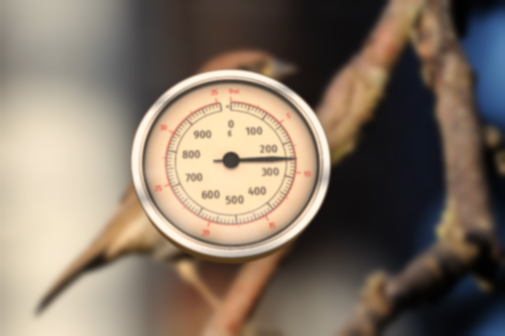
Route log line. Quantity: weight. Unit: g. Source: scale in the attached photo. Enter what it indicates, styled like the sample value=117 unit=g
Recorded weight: value=250 unit=g
